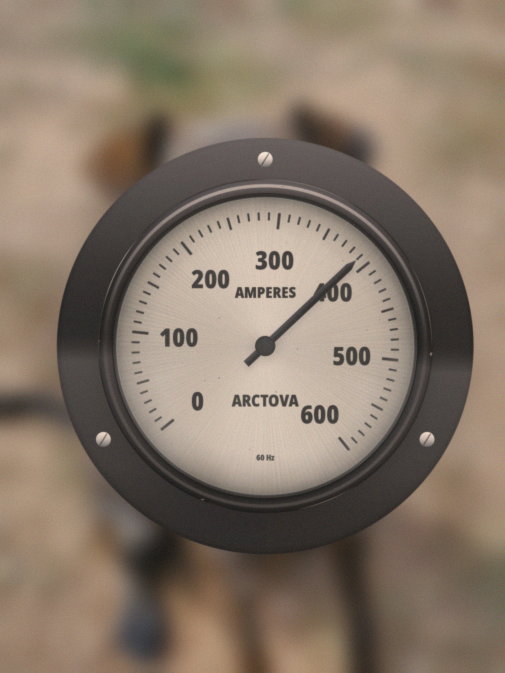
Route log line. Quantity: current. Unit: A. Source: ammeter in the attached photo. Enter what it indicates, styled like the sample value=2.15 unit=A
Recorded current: value=390 unit=A
